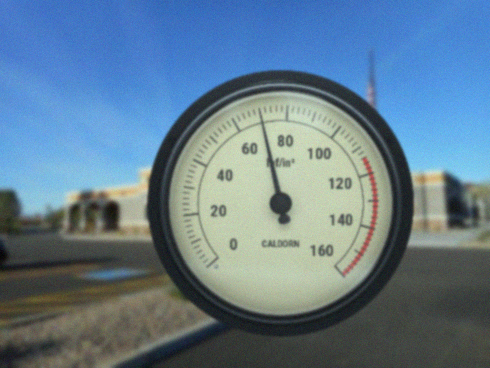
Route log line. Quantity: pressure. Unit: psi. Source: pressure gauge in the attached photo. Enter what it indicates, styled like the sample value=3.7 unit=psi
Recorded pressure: value=70 unit=psi
